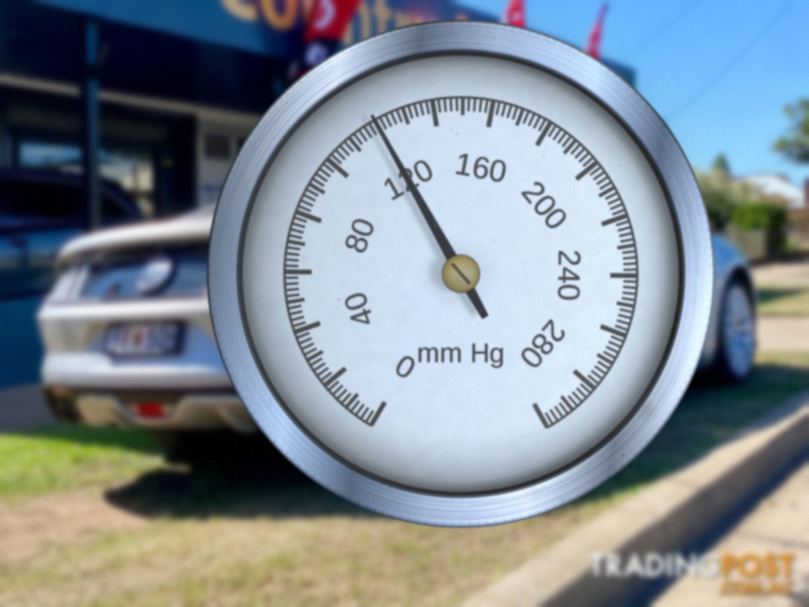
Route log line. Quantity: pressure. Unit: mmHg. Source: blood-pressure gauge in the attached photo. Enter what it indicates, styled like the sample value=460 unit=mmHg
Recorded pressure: value=120 unit=mmHg
